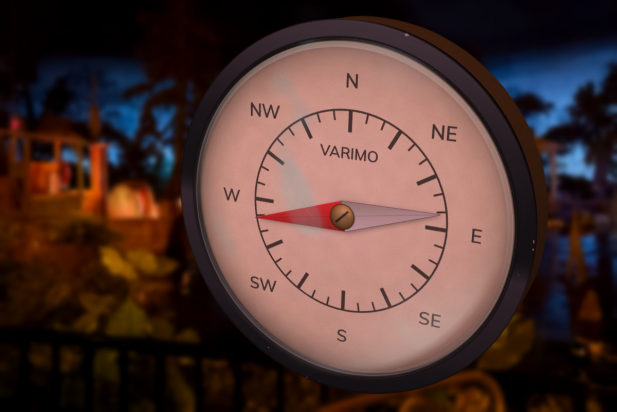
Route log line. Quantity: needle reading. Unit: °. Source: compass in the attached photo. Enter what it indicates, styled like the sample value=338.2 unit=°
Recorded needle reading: value=260 unit=°
